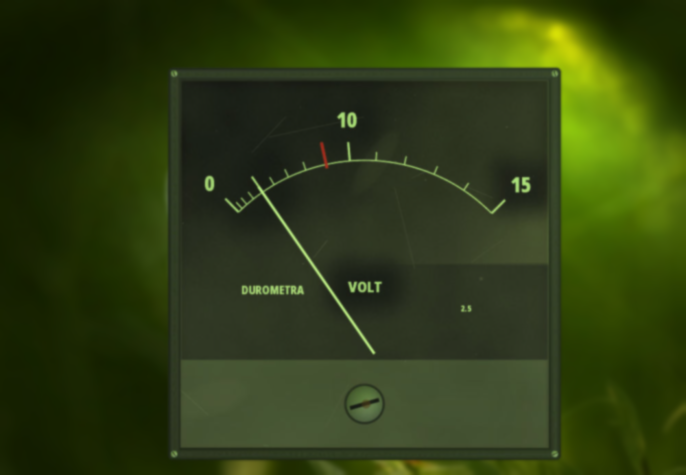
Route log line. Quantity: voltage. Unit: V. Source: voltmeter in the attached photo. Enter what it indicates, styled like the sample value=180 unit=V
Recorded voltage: value=5 unit=V
